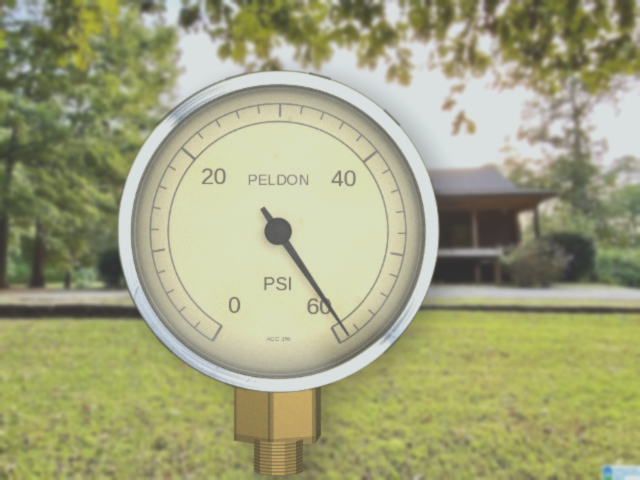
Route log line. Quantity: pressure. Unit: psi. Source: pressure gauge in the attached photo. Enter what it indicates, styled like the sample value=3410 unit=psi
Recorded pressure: value=59 unit=psi
